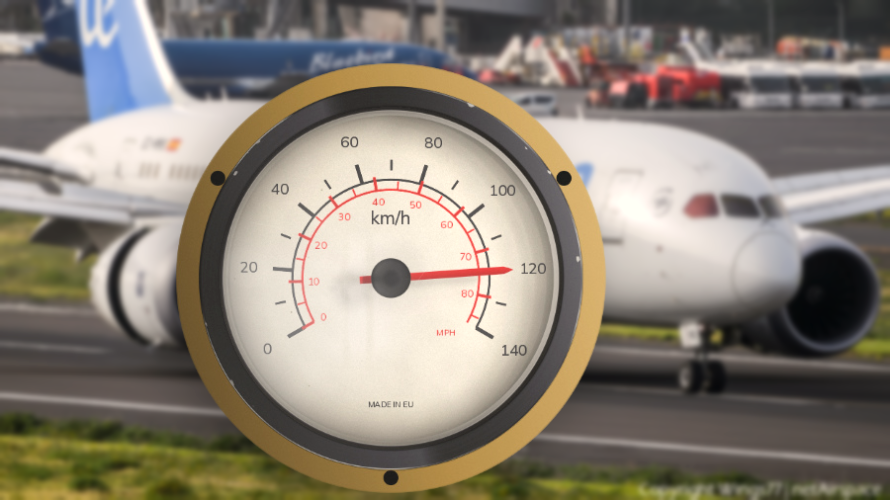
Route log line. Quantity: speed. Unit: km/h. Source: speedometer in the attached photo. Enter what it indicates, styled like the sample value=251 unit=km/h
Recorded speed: value=120 unit=km/h
